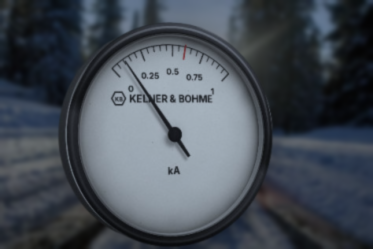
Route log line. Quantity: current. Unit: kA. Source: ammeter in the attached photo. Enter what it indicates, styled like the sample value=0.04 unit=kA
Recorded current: value=0.1 unit=kA
